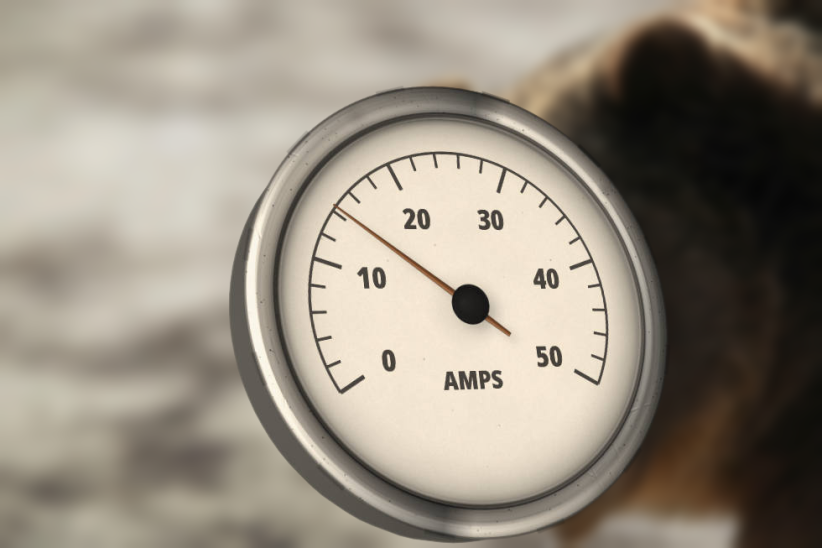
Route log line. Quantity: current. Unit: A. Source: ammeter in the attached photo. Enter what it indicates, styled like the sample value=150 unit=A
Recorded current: value=14 unit=A
